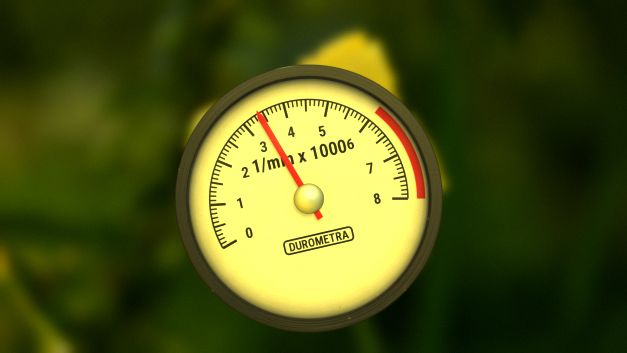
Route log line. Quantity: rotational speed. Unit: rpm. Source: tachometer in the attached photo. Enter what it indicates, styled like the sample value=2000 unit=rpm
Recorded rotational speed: value=3400 unit=rpm
